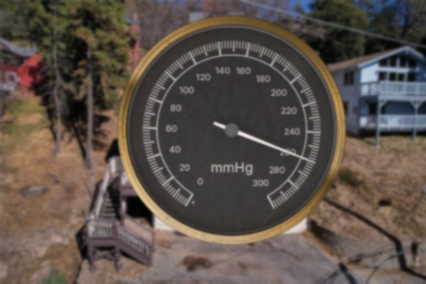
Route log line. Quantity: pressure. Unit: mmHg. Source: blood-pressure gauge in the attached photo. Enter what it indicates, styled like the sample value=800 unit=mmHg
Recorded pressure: value=260 unit=mmHg
